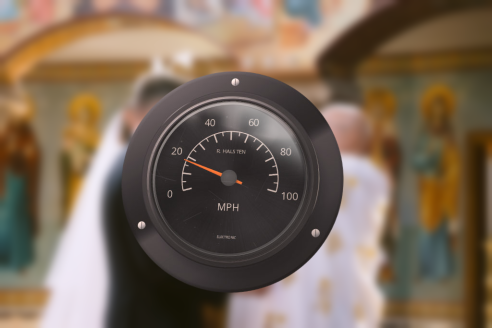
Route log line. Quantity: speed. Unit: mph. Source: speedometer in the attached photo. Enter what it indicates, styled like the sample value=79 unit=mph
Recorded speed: value=17.5 unit=mph
